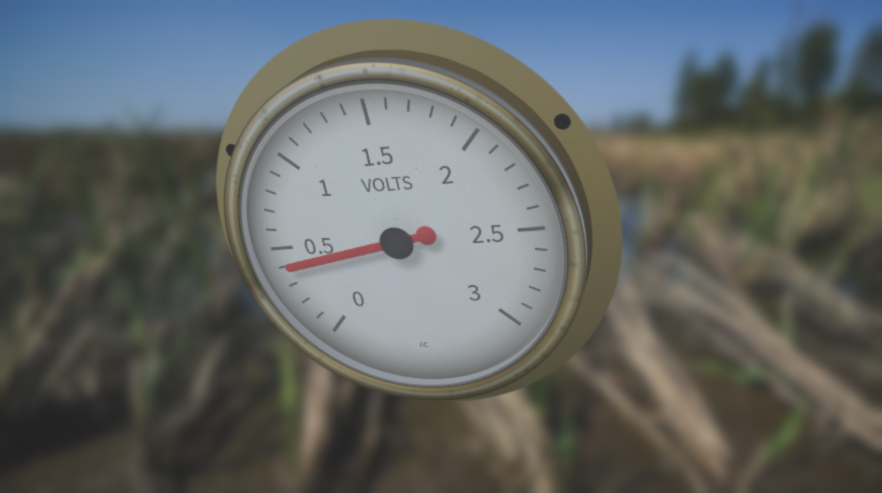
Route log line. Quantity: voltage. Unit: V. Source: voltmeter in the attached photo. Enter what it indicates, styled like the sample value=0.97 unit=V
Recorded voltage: value=0.4 unit=V
